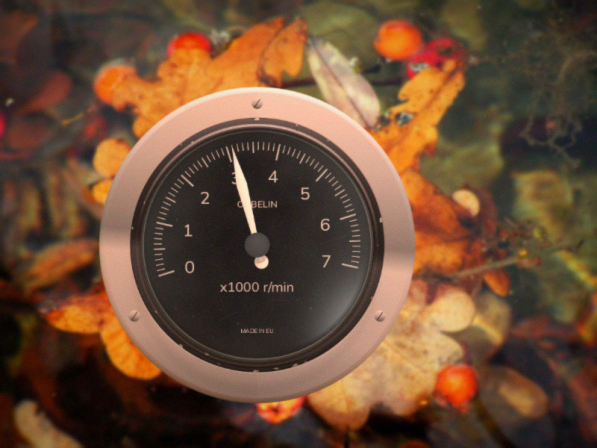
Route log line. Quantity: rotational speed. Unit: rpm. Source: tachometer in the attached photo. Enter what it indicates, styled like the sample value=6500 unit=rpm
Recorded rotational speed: value=3100 unit=rpm
